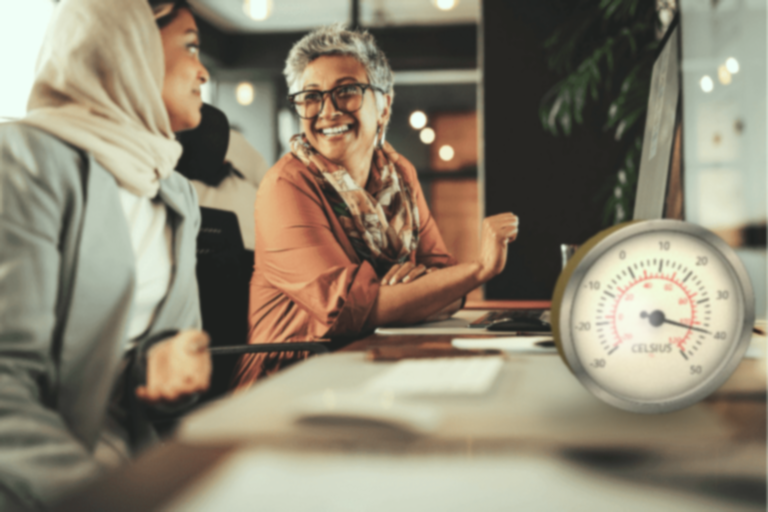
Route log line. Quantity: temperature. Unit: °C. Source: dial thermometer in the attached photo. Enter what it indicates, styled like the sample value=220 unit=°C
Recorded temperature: value=40 unit=°C
